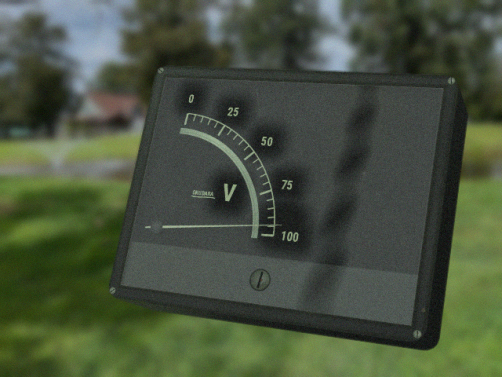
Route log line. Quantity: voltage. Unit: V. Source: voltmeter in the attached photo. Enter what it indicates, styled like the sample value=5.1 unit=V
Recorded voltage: value=95 unit=V
